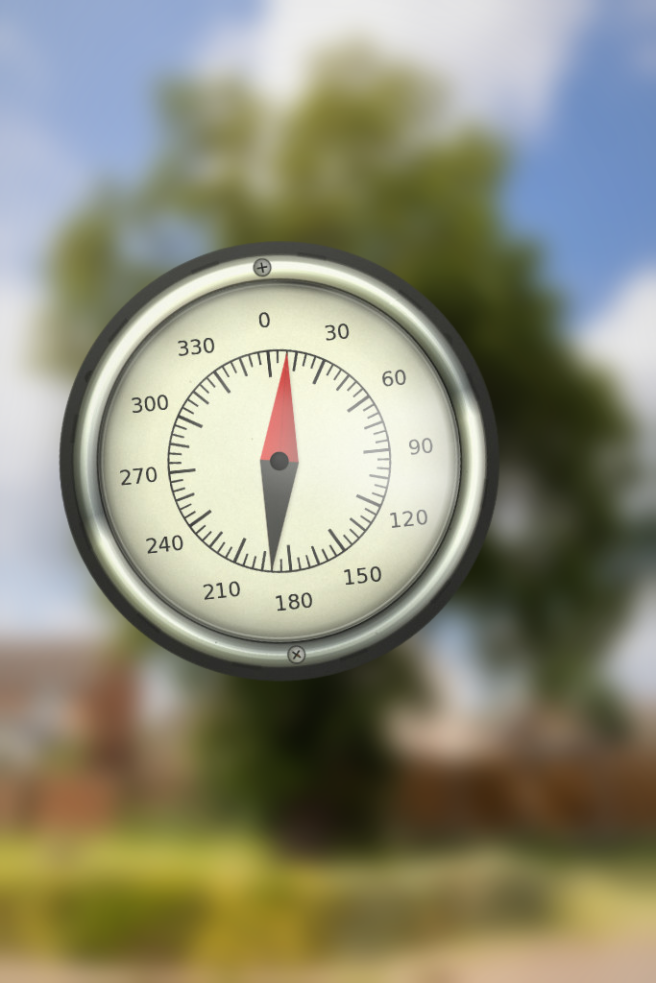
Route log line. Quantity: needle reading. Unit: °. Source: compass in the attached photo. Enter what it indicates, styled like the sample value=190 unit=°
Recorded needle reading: value=10 unit=°
